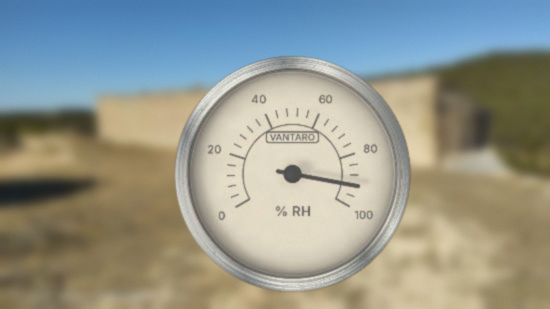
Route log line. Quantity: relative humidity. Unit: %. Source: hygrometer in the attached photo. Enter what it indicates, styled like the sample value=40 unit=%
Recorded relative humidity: value=92 unit=%
